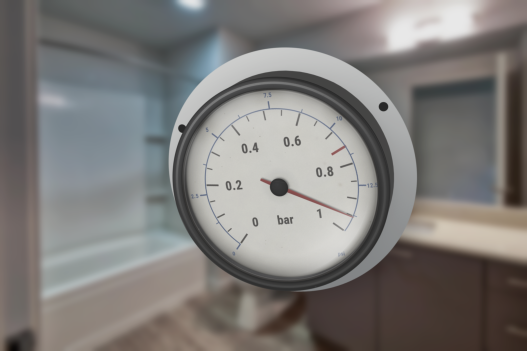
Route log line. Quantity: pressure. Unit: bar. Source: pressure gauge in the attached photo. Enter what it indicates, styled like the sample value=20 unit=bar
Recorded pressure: value=0.95 unit=bar
